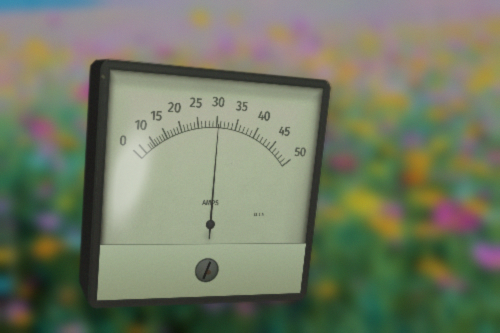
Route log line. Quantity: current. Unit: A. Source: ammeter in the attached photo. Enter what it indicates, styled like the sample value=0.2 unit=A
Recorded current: value=30 unit=A
